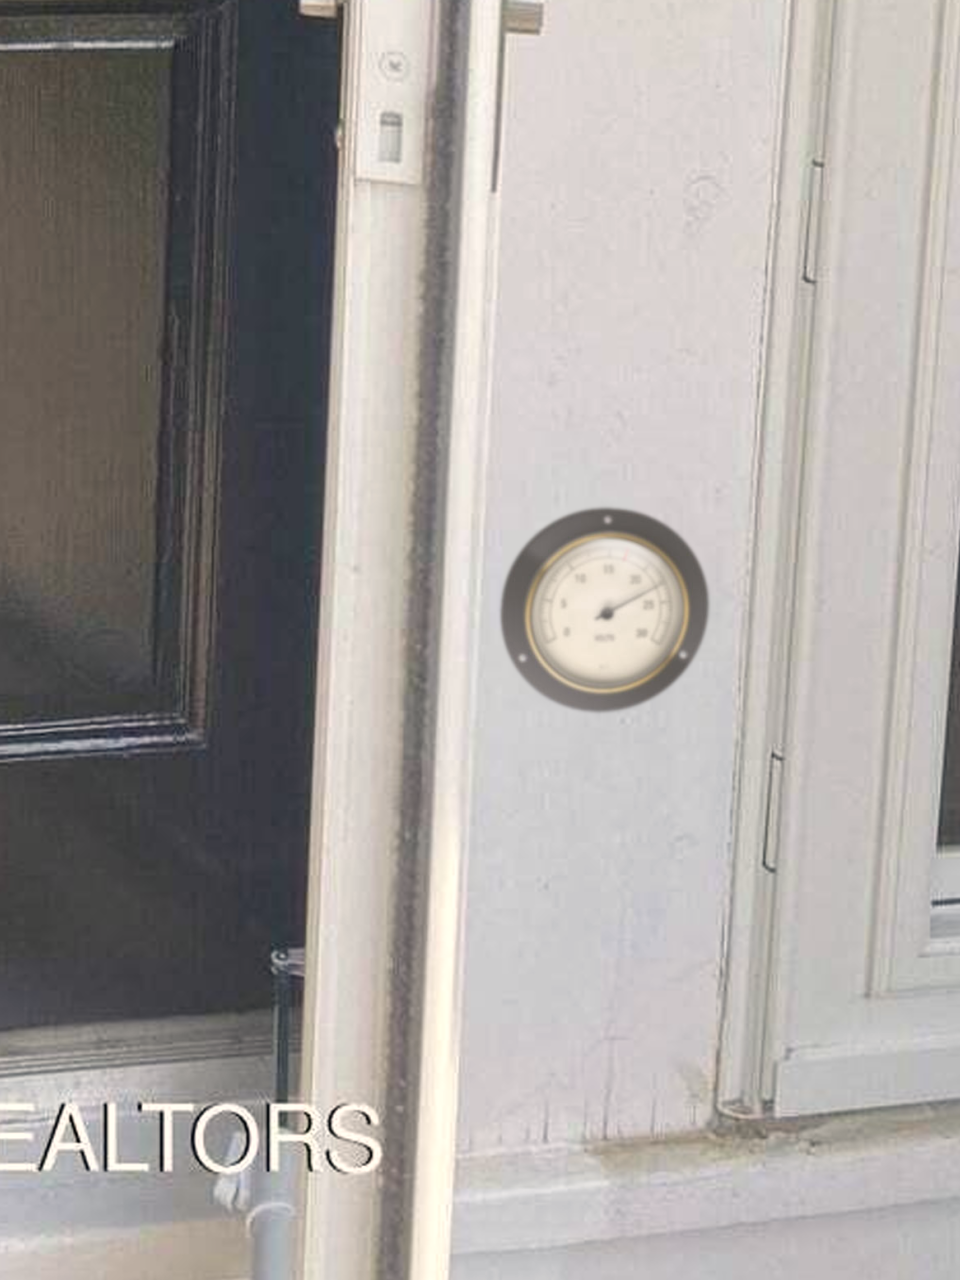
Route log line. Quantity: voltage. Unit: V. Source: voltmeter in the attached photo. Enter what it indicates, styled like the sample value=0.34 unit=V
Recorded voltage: value=22.5 unit=V
